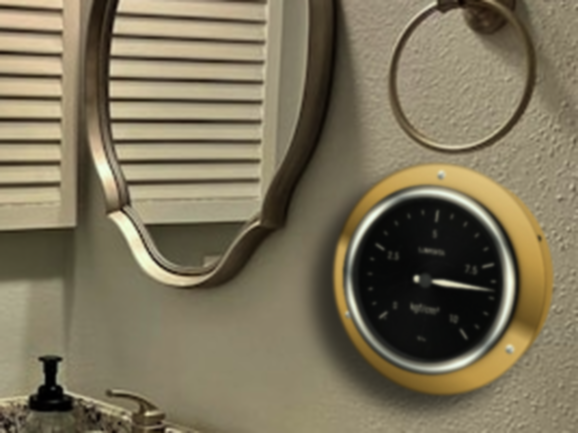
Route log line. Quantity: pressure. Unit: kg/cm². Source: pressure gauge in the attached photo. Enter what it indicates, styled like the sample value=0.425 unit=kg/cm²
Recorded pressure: value=8.25 unit=kg/cm²
